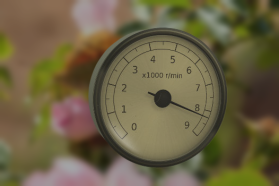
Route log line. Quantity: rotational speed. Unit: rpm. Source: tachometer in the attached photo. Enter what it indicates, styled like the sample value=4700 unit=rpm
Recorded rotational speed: value=8250 unit=rpm
